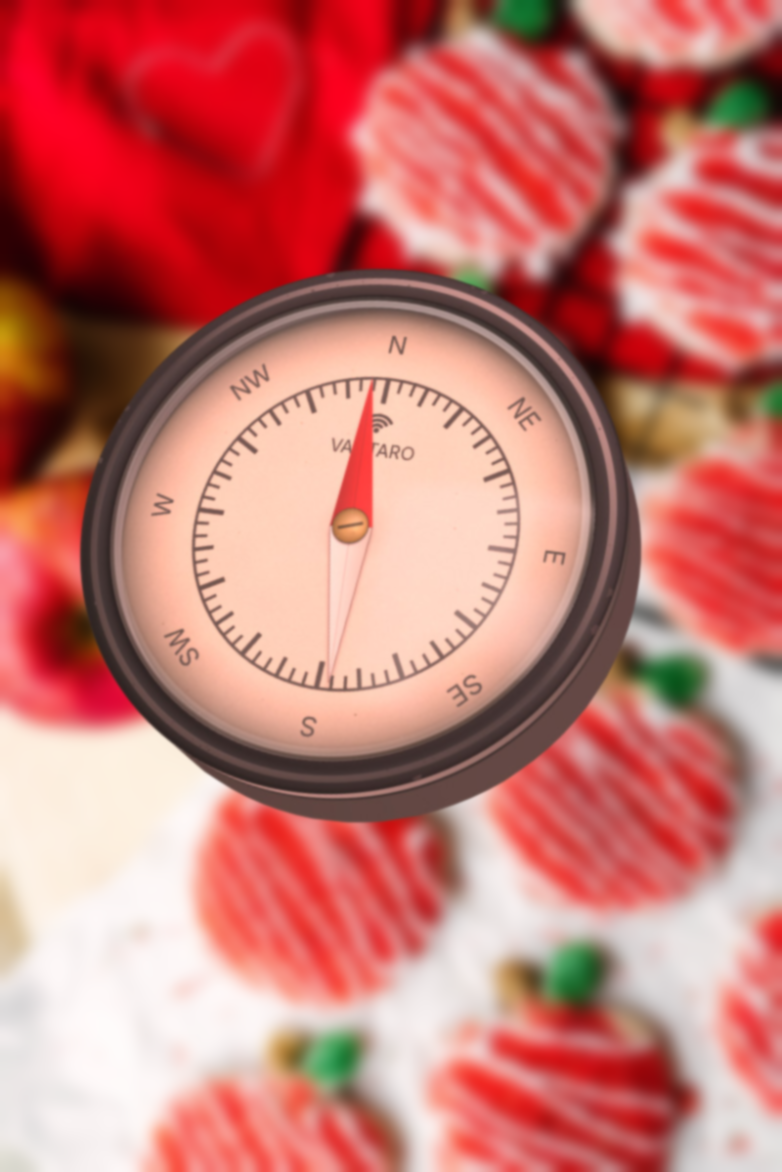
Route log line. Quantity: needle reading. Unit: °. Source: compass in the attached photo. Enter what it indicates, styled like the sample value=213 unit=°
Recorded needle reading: value=355 unit=°
